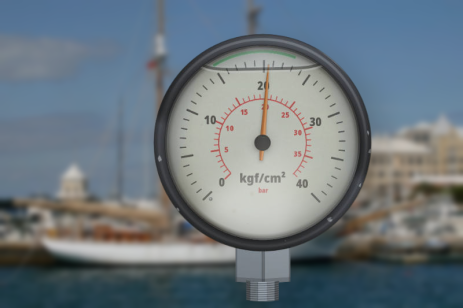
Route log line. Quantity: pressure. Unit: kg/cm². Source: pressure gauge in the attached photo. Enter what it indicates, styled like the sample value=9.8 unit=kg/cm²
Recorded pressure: value=20.5 unit=kg/cm²
